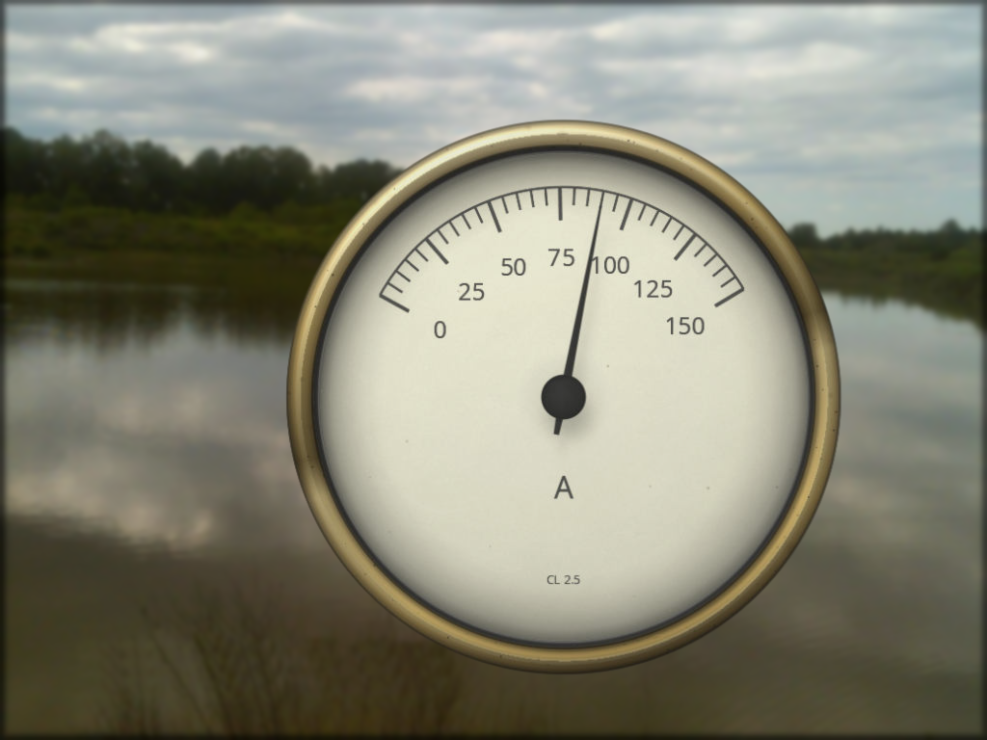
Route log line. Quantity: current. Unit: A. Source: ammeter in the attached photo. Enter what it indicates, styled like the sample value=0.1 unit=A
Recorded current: value=90 unit=A
